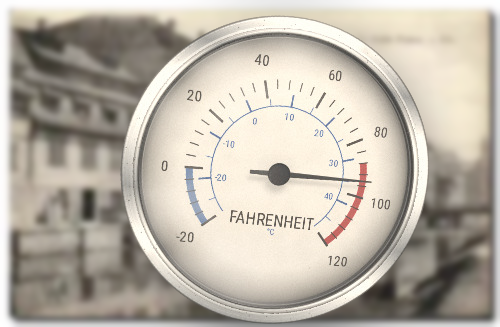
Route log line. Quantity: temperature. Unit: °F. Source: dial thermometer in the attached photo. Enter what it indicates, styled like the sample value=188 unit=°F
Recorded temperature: value=94 unit=°F
